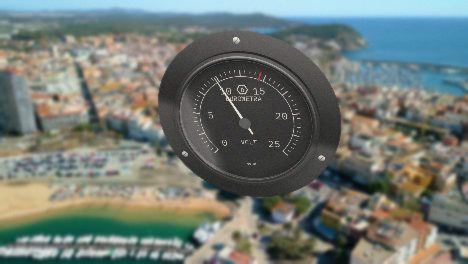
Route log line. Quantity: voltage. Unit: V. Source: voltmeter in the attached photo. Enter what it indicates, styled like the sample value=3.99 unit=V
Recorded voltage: value=10 unit=V
